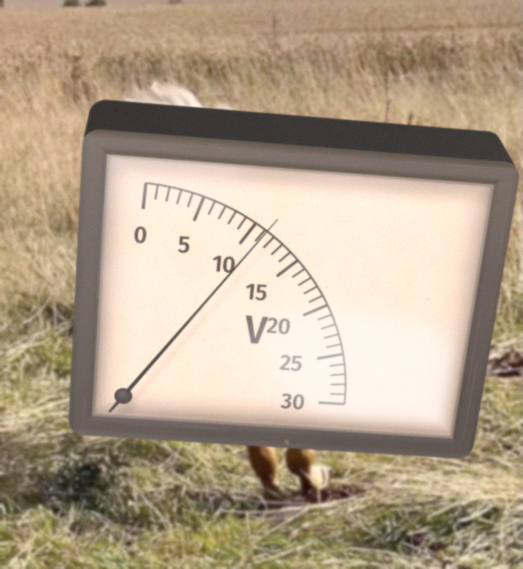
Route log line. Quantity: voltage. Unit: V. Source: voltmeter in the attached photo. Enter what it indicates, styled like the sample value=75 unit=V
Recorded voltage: value=11 unit=V
